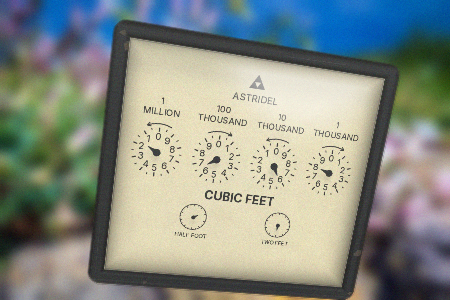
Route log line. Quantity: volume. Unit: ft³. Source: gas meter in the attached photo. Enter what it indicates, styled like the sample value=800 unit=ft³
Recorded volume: value=165800 unit=ft³
